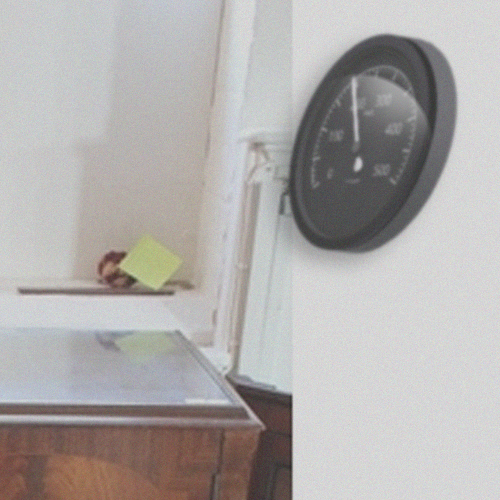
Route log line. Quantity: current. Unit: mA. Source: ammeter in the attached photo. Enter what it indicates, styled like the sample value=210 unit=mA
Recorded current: value=200 unit=mA
